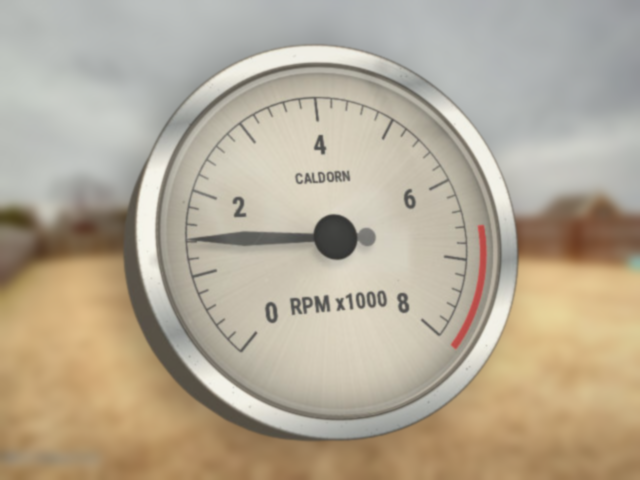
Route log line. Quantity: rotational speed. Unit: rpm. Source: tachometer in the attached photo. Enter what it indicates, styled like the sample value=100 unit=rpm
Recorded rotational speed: value=1400 unit=rpm
